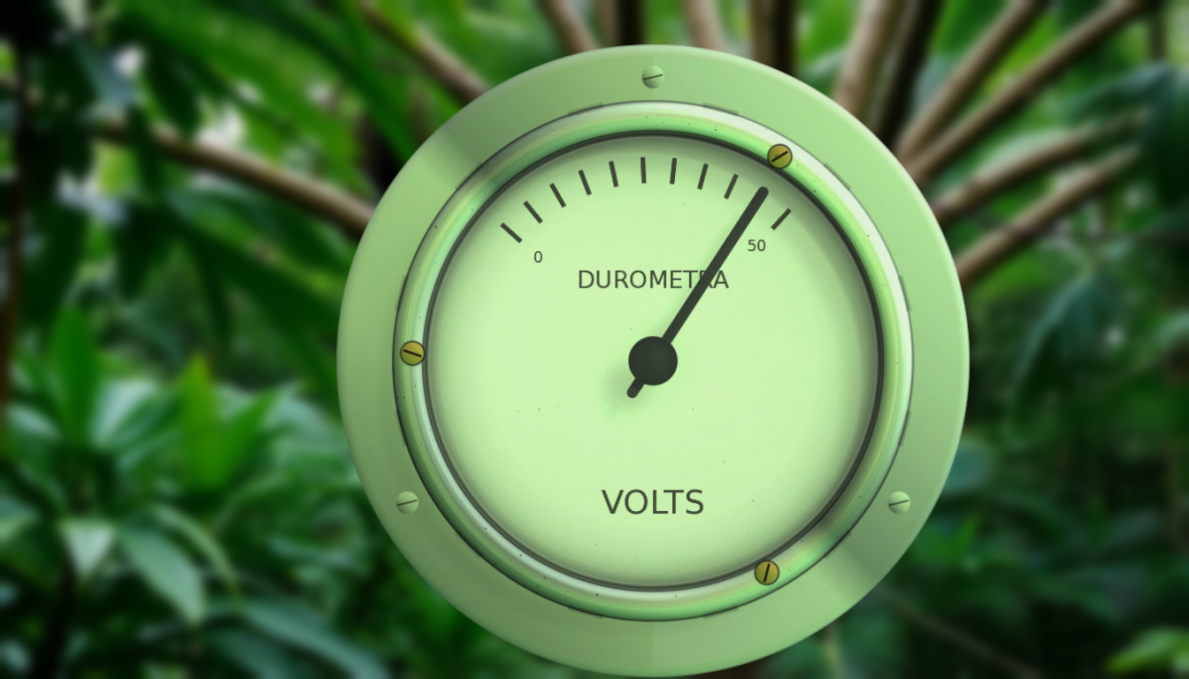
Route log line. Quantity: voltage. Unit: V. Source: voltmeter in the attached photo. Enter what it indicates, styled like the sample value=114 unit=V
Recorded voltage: value=45 unit=V
